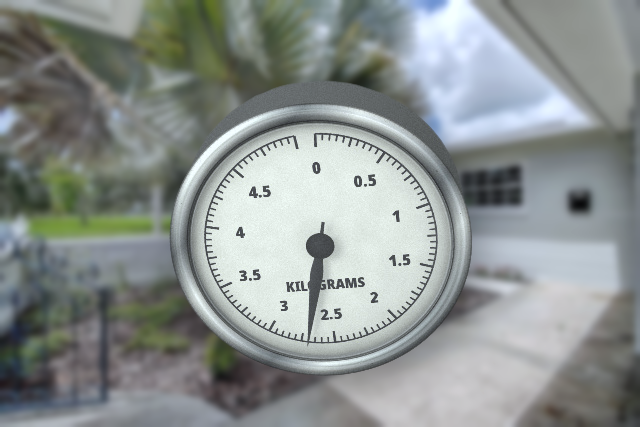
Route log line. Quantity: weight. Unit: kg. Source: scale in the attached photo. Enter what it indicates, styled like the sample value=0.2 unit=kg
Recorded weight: value=2.7 unit=kg
